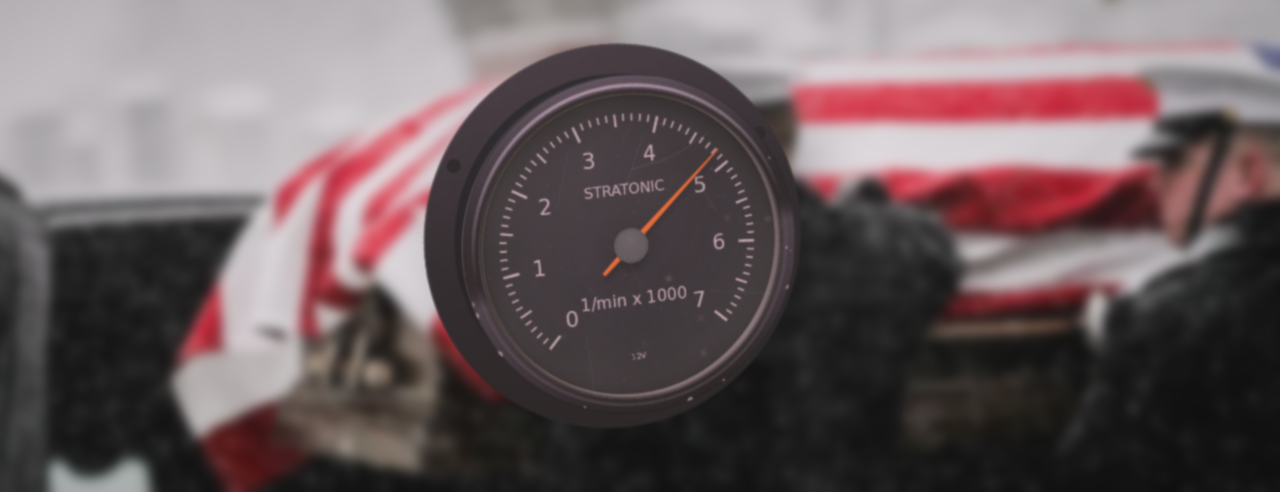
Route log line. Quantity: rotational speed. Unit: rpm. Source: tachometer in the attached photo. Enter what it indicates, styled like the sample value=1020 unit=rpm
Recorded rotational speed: value=4800 unit=rpm
